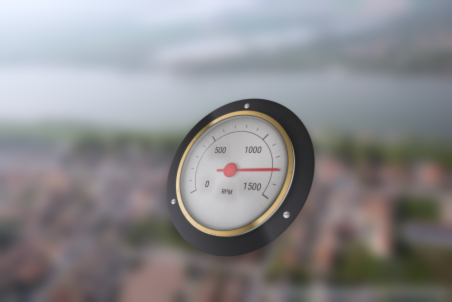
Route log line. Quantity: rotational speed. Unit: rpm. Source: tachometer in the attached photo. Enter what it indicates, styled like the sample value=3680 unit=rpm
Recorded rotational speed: value=1300 unit=rpm
